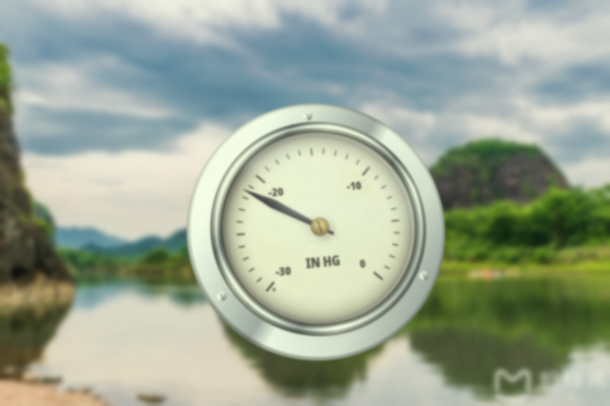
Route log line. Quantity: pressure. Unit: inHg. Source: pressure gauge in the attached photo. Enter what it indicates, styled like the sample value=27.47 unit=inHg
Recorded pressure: value=-21.5 unit=inHg
